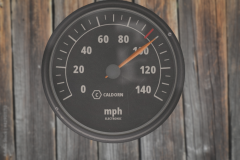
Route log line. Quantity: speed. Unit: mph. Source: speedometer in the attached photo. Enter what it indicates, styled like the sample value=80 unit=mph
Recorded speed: value=100 unit=mph
